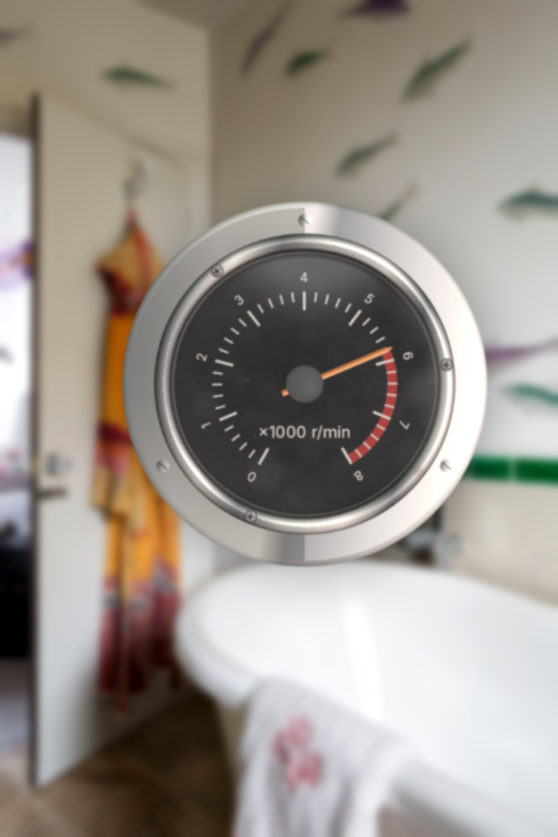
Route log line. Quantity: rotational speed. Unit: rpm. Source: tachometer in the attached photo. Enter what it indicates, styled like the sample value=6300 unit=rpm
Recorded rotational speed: value=5800 unit=rpm
